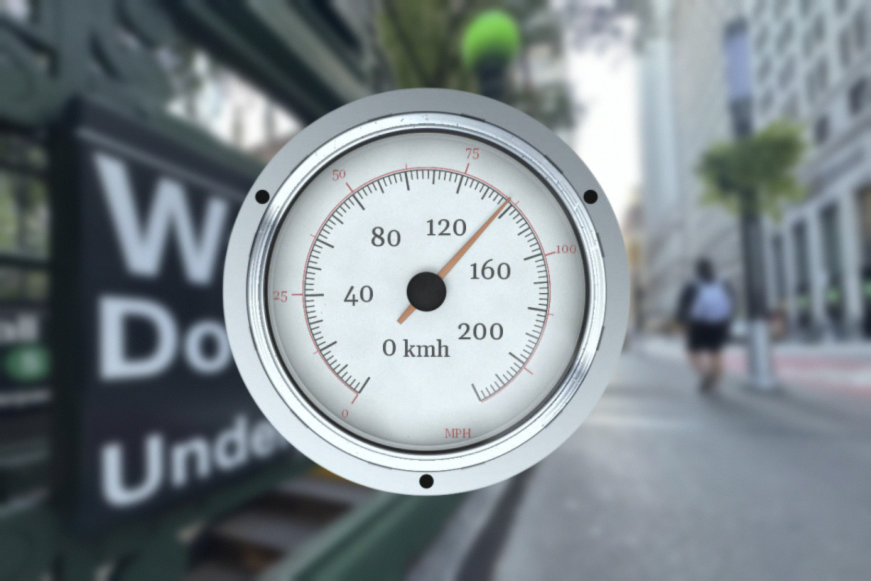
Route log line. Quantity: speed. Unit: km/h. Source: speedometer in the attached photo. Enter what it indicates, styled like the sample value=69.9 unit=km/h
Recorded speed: value=138 unit=km/h
